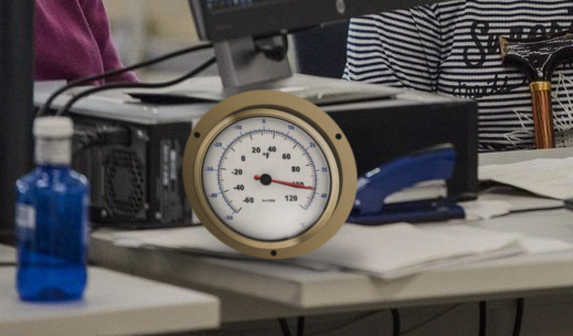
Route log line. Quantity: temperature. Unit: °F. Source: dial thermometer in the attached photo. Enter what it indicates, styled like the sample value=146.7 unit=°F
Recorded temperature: value=100 unit=°F
